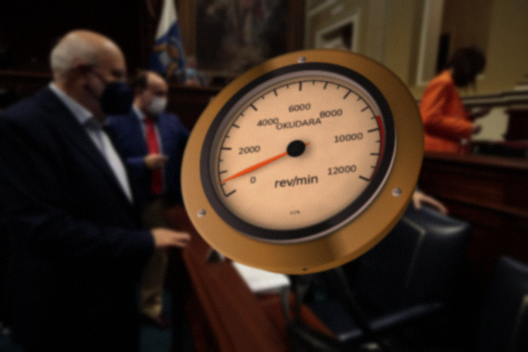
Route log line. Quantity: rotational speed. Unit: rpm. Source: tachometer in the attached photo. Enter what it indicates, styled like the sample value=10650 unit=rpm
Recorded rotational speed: value=500 unit=rpm
